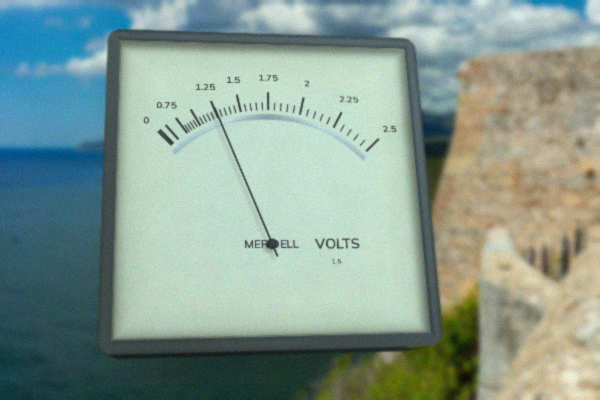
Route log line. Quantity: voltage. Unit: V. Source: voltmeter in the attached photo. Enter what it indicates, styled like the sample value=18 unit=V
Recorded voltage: value=1.25 unit=V
